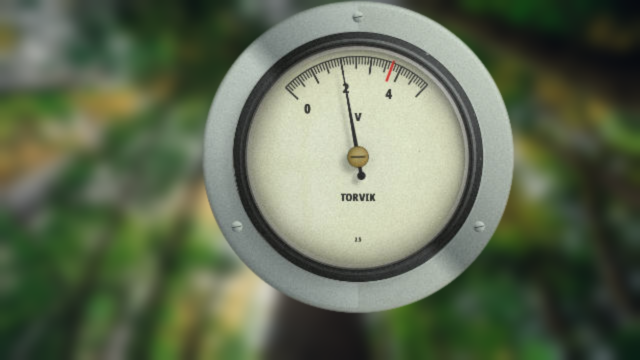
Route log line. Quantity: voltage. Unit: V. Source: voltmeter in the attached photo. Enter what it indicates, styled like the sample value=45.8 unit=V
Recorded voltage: value=2 unit=V
